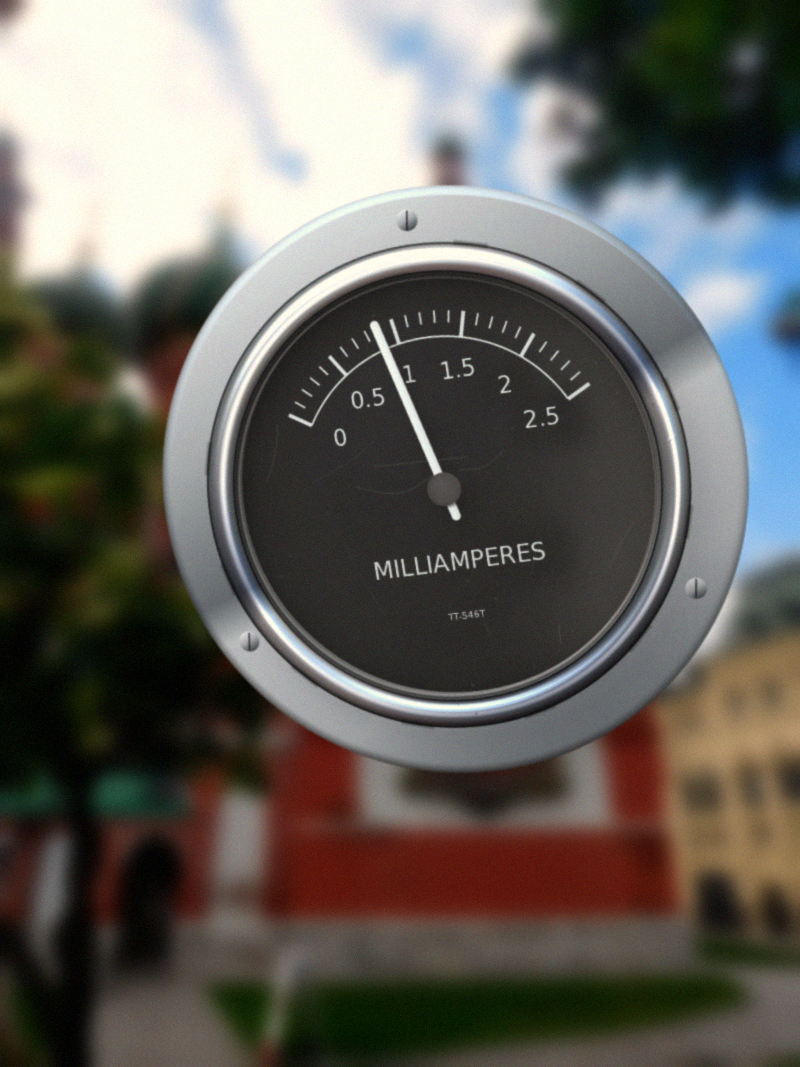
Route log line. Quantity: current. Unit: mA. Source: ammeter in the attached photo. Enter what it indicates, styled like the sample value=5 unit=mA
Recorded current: value=0.9 unit=mA
